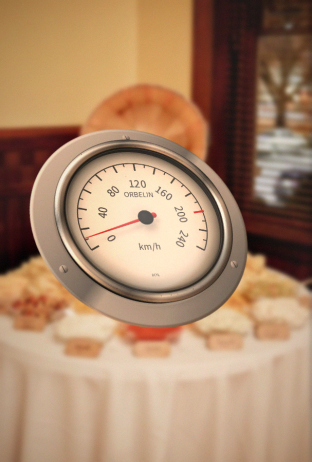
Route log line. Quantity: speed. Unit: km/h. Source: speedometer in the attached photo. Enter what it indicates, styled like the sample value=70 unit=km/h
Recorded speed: value=10 unit=km/h
